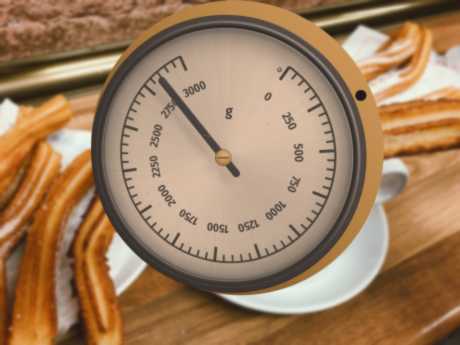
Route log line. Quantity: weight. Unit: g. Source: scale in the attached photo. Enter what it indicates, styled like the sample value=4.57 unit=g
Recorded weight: value=2850 unit=g
